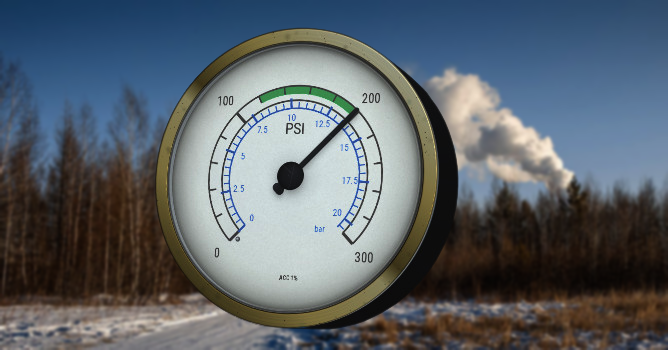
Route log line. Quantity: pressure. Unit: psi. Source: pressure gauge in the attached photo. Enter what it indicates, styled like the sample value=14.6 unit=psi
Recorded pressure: value=200 unit=psi
